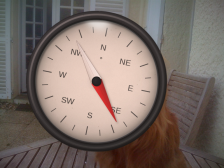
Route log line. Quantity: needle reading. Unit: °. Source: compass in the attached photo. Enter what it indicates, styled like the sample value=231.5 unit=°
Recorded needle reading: value=142.5 unit=°
